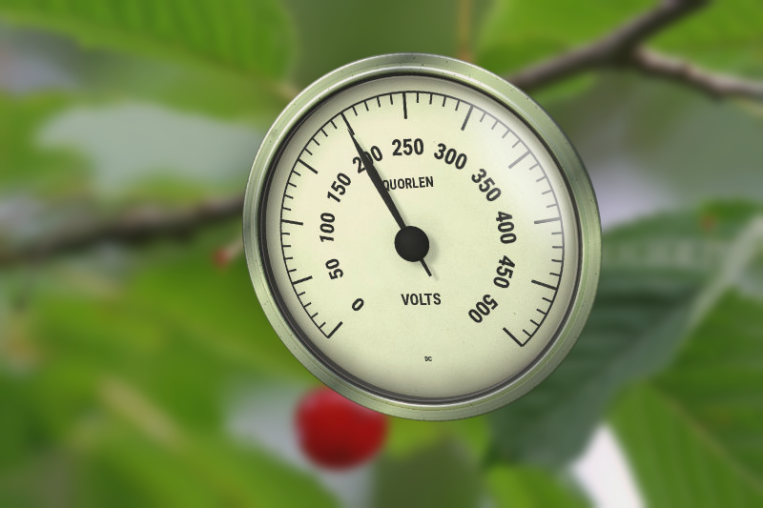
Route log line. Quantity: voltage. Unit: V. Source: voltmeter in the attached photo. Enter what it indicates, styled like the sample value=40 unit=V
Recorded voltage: value=200 unit=V
